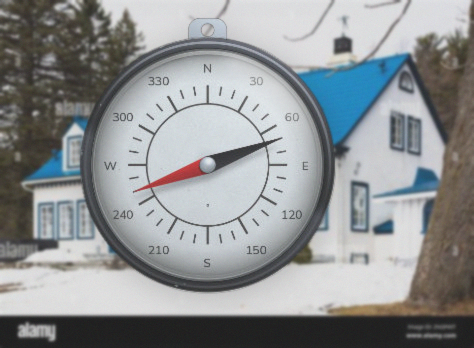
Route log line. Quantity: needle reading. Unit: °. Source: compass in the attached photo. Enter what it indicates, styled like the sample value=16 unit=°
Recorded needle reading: value=250 unit=°
